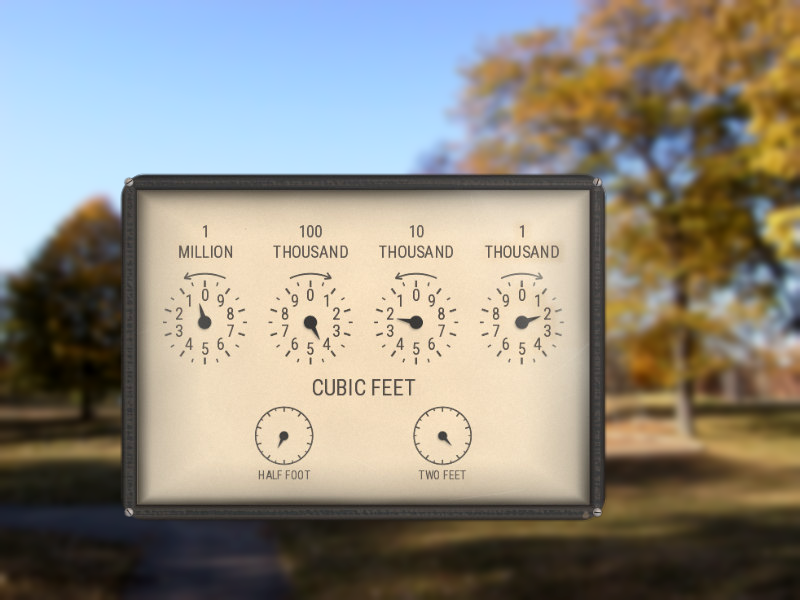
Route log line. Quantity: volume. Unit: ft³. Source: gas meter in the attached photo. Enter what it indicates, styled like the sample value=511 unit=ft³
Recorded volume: value=42200 unit=ft³
